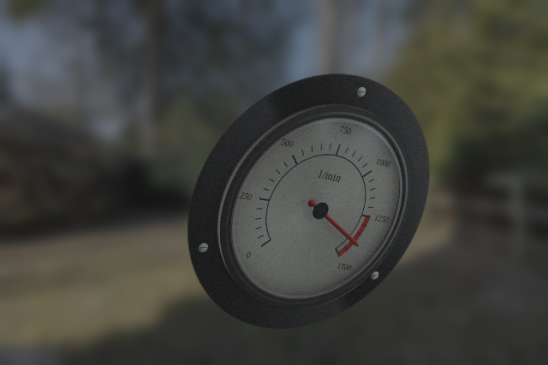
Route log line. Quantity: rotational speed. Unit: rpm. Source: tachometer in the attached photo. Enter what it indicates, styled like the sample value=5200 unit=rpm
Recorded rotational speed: value=1400 unit=rpm
